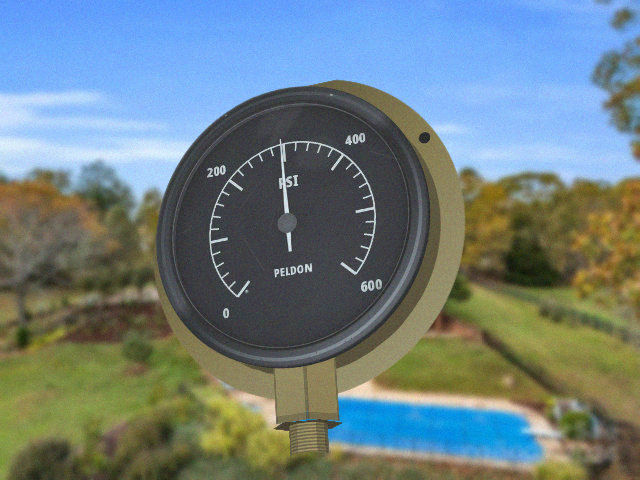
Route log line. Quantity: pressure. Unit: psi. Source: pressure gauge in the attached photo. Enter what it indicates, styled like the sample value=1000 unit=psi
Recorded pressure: value=300 unit=psi
